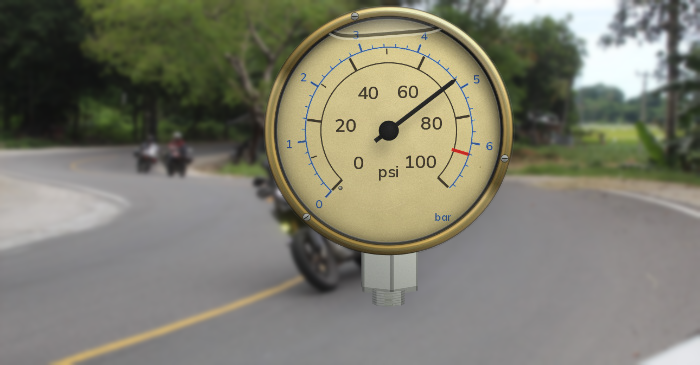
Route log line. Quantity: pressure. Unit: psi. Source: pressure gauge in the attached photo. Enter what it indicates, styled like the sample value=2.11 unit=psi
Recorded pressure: value=70 unit=psi
